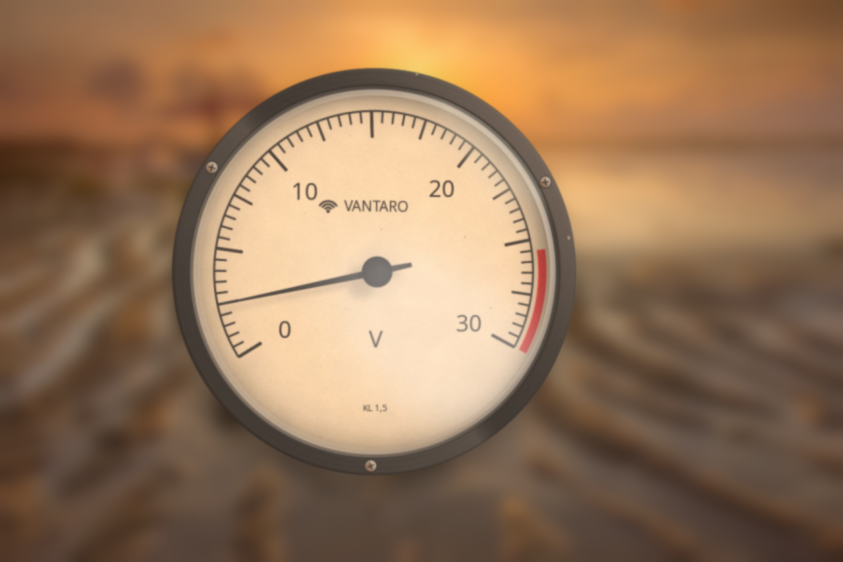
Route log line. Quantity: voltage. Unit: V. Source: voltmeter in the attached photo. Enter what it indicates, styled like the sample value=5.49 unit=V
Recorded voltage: value=2.5 unit=V
